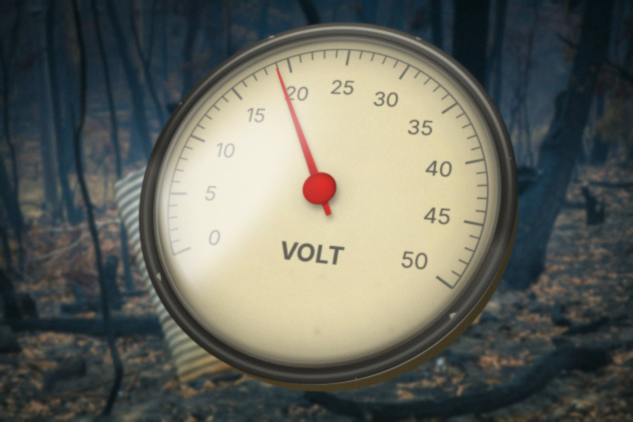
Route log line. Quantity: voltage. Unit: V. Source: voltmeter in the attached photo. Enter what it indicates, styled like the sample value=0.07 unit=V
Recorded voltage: value=19 unit=V
